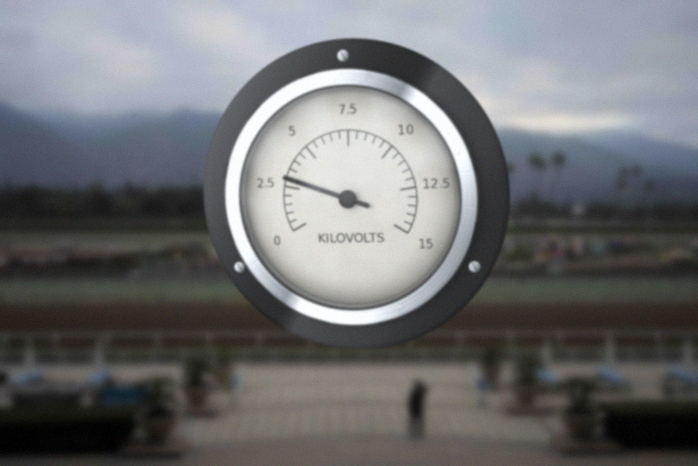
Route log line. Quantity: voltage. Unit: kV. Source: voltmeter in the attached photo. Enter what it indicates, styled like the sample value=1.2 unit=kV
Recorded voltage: value=3 unit=kV
